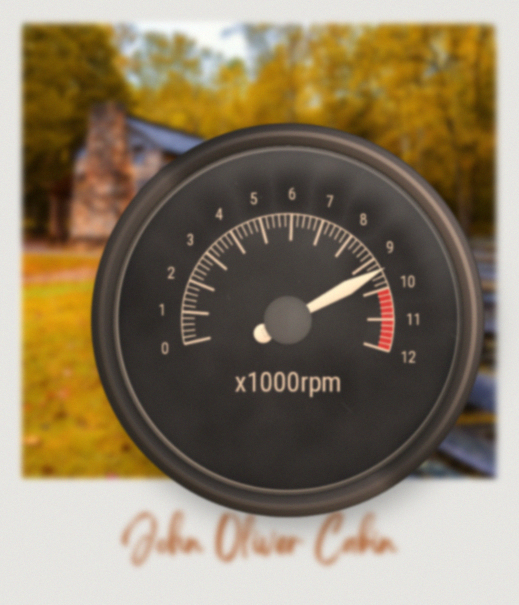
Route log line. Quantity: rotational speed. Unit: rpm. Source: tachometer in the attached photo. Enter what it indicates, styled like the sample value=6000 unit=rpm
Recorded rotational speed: value=9400 unit=rpm
